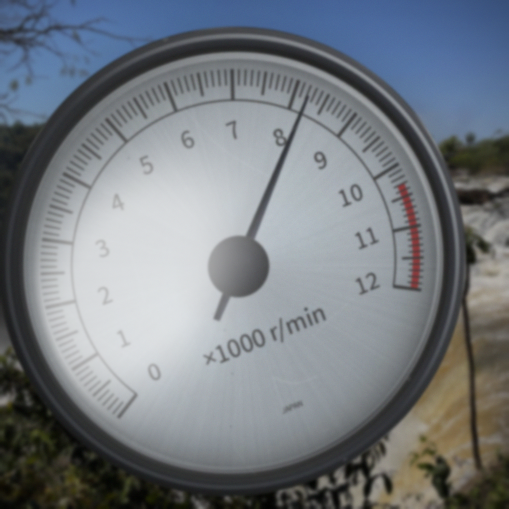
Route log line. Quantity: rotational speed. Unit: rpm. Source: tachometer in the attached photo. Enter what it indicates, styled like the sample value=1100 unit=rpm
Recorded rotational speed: value=8200 unit=rpm
